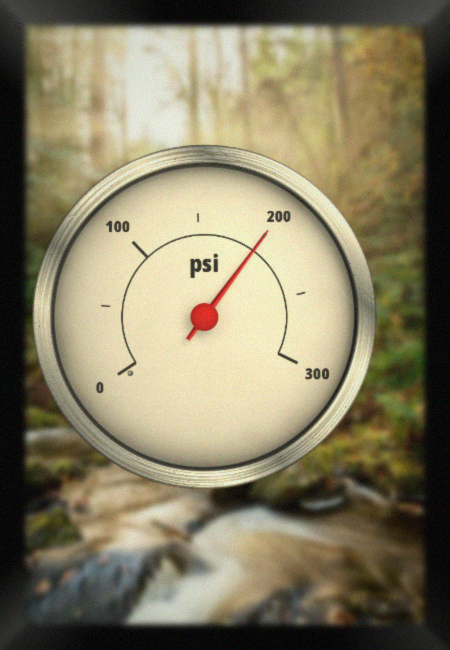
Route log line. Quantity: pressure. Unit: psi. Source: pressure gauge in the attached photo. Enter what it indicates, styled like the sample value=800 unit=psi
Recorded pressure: value=200 unit=psi
